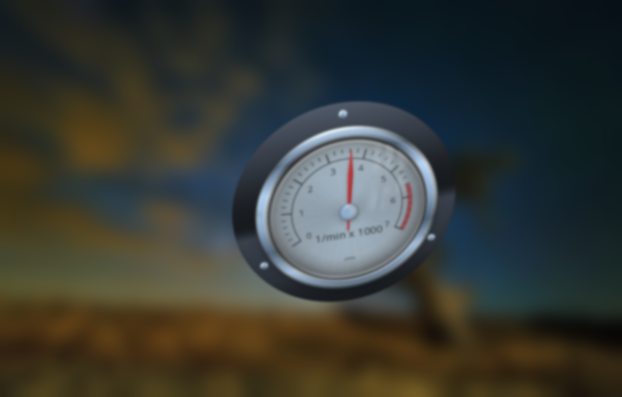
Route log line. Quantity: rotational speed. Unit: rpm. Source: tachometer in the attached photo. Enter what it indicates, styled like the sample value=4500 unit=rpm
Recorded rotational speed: value=3600 unit=rpm
